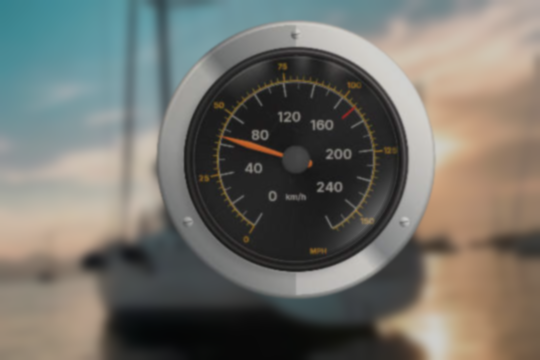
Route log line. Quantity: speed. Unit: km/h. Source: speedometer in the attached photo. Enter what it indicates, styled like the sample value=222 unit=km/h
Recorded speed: value=65 unit=km/h
